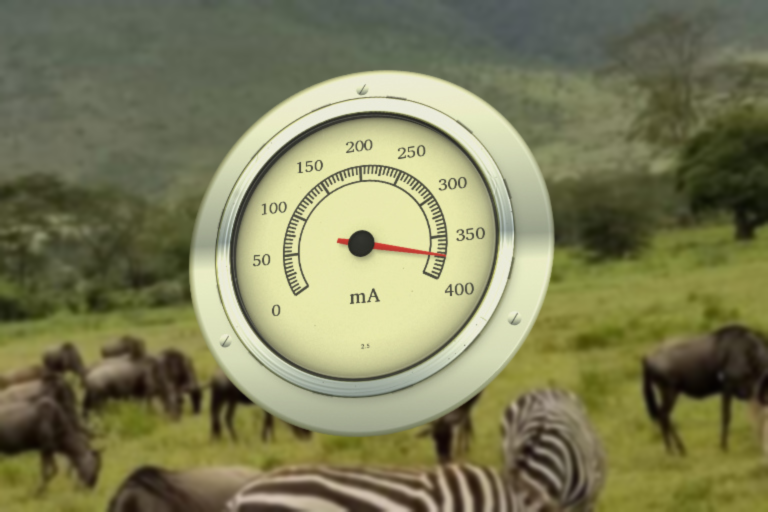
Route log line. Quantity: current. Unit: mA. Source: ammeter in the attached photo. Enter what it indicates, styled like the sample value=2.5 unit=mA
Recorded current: value=375 unit=mA
